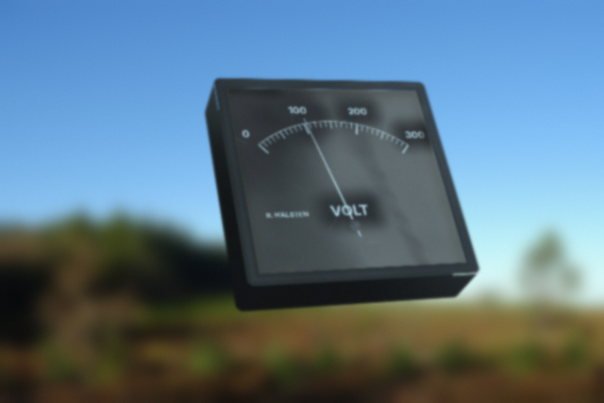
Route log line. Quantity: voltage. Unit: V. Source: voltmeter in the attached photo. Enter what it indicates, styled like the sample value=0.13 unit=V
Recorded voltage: value=100 unit=V
